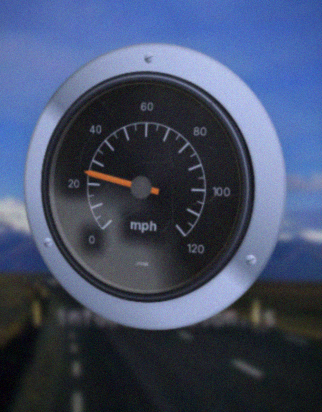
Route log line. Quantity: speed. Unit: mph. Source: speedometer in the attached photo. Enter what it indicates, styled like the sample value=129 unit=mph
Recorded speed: value=25 unit=mph
